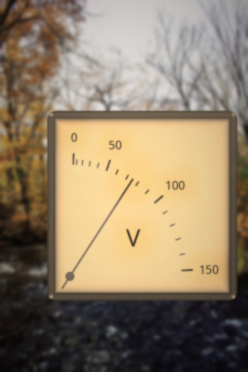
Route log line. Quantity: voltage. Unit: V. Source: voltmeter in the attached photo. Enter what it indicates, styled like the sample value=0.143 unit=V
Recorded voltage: value=75 unit=V
